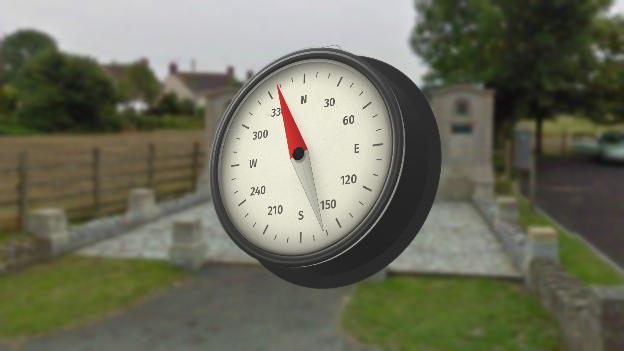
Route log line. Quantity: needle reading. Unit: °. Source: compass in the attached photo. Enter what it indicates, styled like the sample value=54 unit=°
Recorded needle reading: value=340 unit=°
